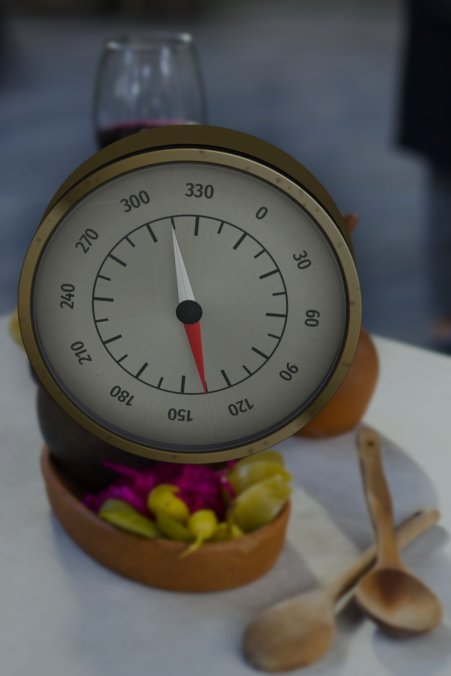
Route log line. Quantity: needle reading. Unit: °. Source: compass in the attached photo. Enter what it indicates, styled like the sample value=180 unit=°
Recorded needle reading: value=135 unit=°
